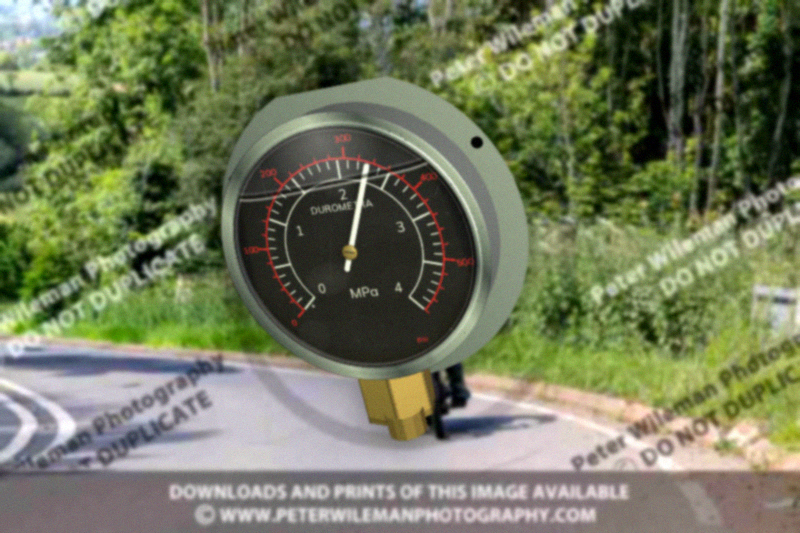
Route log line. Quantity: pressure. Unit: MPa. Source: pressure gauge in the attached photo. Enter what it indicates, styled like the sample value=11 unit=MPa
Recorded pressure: value=2.3 unit=MPa
